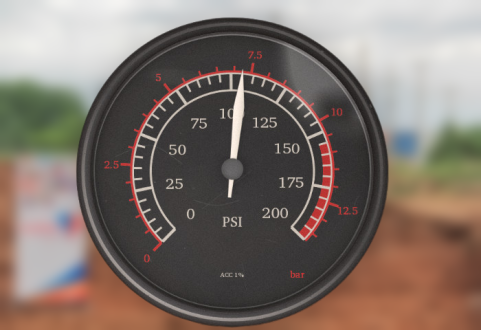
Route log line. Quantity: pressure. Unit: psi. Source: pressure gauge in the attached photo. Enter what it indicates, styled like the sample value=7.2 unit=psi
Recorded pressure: value=105 unit=psi
